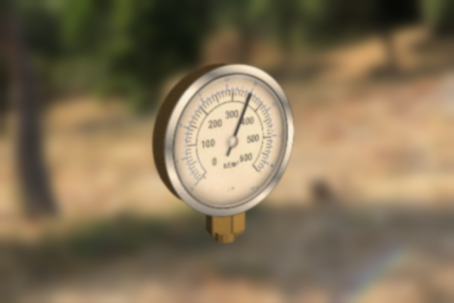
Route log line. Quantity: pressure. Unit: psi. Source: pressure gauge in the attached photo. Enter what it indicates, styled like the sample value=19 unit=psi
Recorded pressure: value=350 unit=psi
